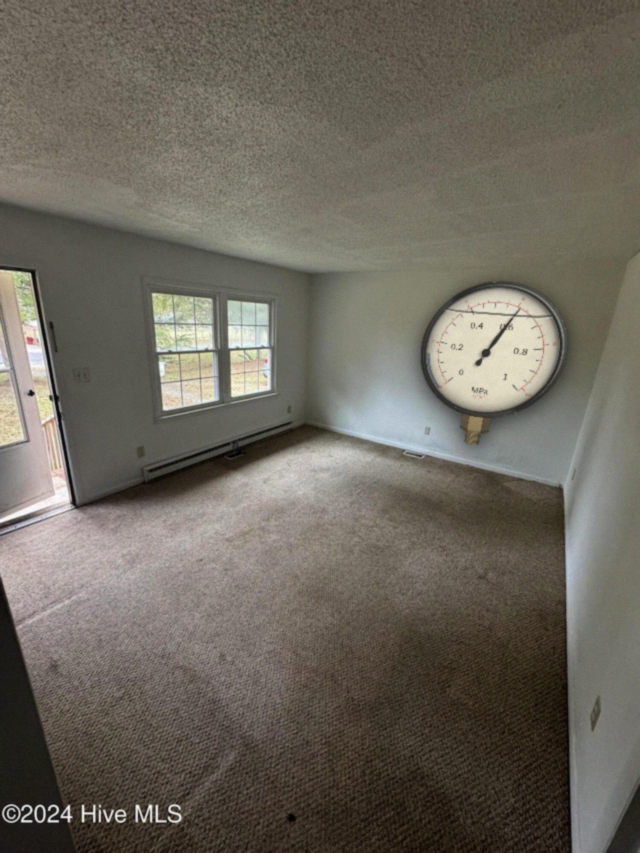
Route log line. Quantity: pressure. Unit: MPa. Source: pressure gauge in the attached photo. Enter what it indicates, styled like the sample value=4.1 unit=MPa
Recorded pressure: value=0.6 unit=MPa
